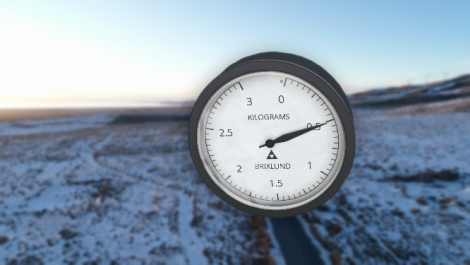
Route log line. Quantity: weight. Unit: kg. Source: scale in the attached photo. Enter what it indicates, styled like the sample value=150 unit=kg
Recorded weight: value=0.5 unit=kg
